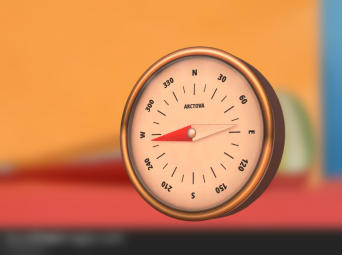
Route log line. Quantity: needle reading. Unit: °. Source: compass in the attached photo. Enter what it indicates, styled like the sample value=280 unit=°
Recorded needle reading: value=262.5 unit=°
